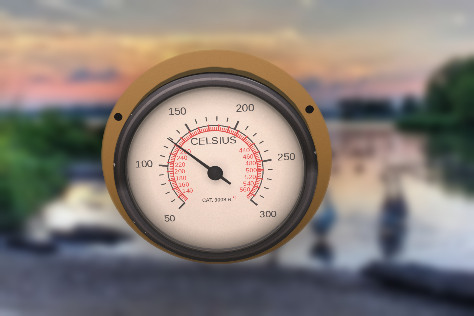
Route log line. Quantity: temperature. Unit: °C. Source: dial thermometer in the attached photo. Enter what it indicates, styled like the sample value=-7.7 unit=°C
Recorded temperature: value=130 unit=°C
